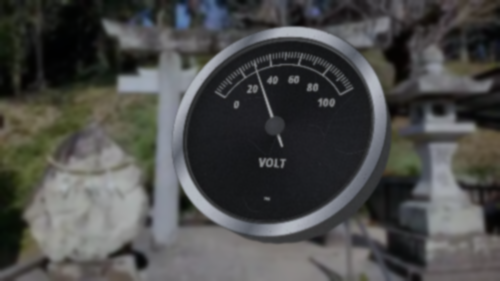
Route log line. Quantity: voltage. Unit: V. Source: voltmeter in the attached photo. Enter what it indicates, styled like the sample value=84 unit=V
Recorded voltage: value=30 unit=V
